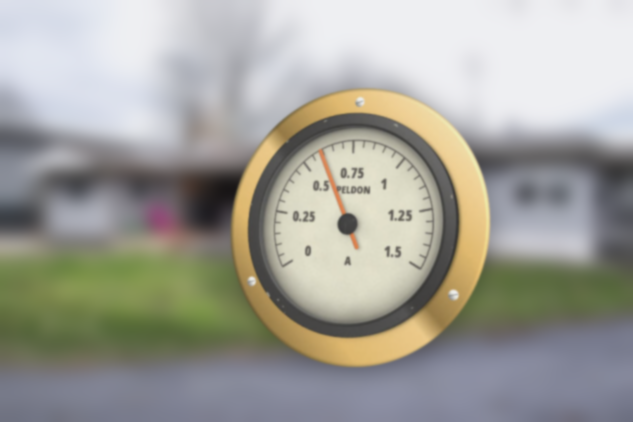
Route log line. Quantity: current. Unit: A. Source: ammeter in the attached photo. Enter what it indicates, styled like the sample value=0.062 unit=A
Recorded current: value=0.6 unit=A
